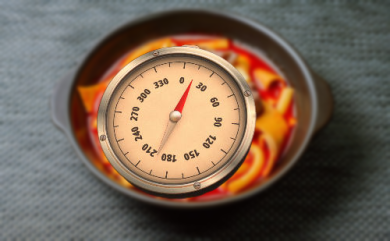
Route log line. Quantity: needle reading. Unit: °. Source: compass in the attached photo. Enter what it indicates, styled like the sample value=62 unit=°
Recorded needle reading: value=15 unit=°
